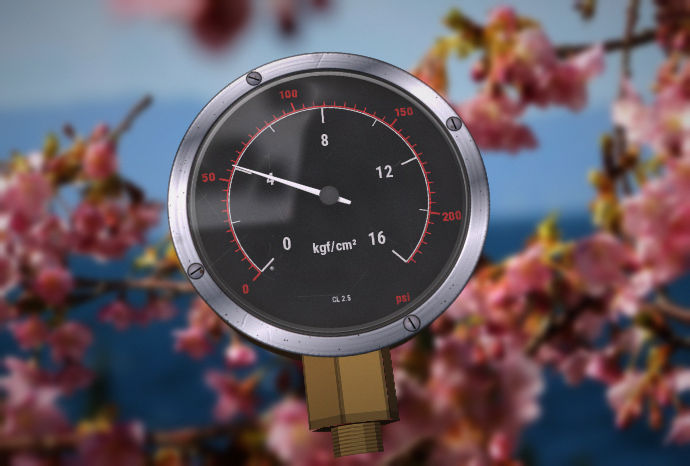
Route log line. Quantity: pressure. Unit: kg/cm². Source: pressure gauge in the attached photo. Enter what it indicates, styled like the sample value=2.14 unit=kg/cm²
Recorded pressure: value=4 unit=kg/cm²
